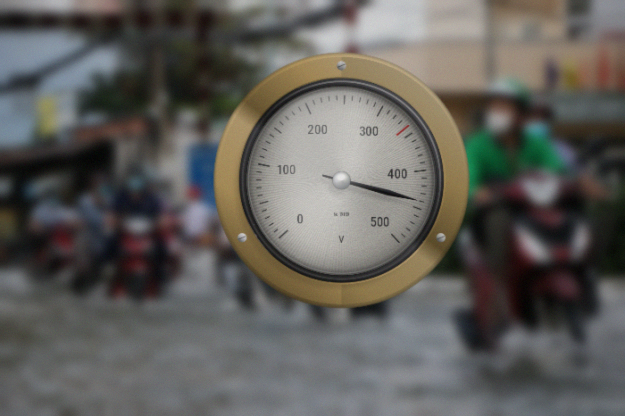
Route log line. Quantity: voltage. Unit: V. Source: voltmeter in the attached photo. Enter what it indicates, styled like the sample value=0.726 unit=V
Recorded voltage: value=440 unit=V
